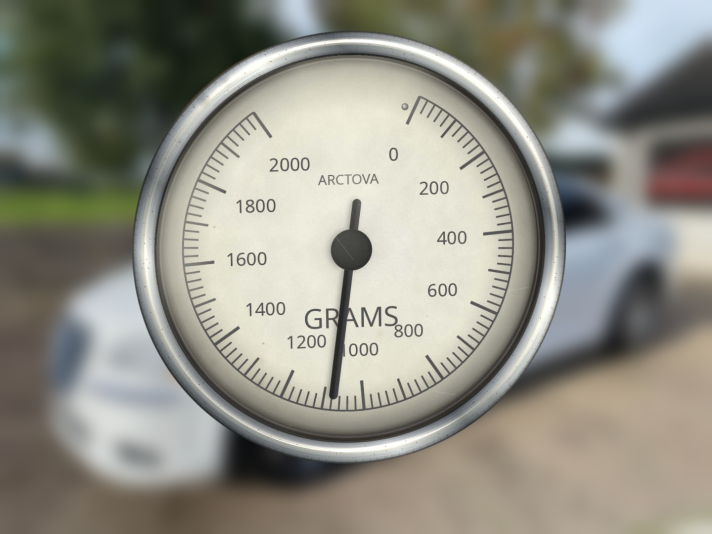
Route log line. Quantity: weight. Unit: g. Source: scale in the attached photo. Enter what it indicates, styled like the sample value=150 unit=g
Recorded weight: value=1080 unit=g
